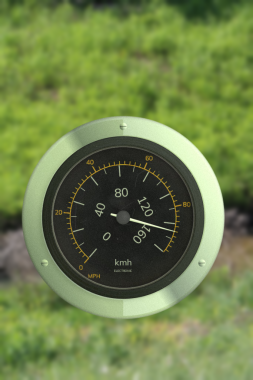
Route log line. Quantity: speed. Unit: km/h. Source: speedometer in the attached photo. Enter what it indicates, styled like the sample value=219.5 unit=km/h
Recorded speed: value=145 unit=km/h
